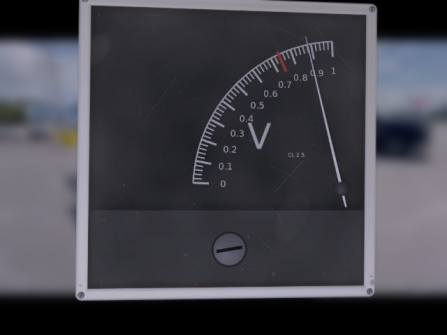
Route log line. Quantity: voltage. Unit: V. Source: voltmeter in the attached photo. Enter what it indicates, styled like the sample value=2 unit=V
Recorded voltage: value=0.88 unit=V
